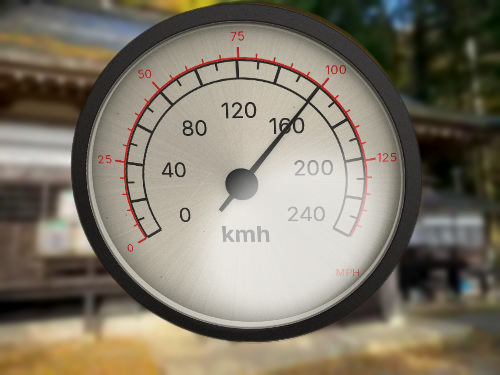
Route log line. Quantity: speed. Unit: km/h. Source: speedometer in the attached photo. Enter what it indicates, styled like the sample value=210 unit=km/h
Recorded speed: value=160 unit=km/h
